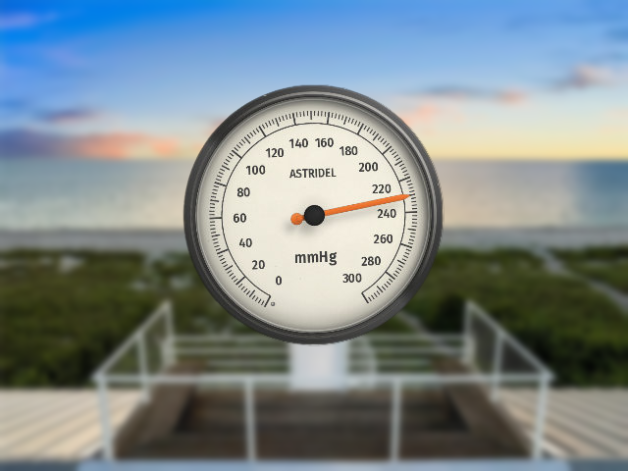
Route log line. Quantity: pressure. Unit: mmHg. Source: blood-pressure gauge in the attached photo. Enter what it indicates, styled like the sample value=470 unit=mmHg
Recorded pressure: value=230 unit=mmHg
